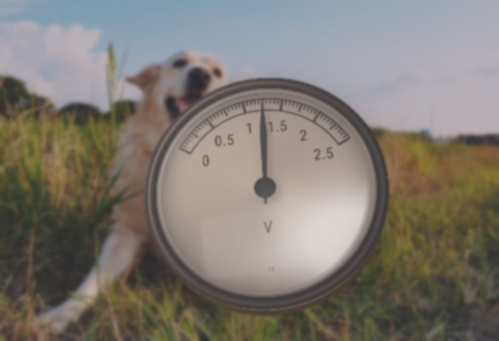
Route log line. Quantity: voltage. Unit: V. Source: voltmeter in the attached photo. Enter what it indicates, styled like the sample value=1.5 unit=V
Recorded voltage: value=1.25 unit=V
